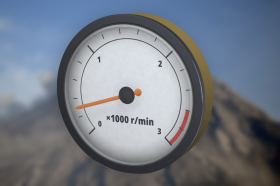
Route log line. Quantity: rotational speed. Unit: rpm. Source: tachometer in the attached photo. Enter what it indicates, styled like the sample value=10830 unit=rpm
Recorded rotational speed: value=300 unit=rpm
